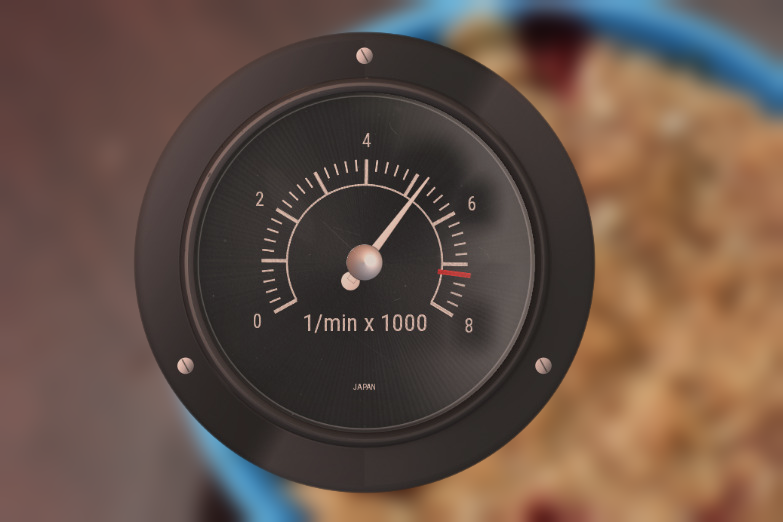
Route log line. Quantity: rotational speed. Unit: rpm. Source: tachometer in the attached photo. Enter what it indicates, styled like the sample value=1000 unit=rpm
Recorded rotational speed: value=5200 unit=rpm
